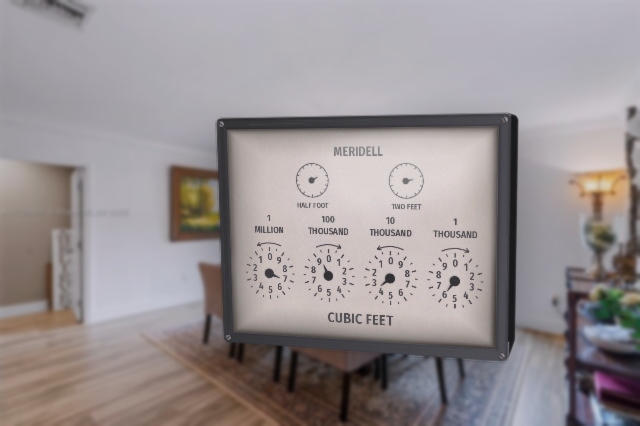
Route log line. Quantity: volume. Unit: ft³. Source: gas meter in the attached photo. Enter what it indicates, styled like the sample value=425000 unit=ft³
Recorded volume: value=693600 unit=ft³
